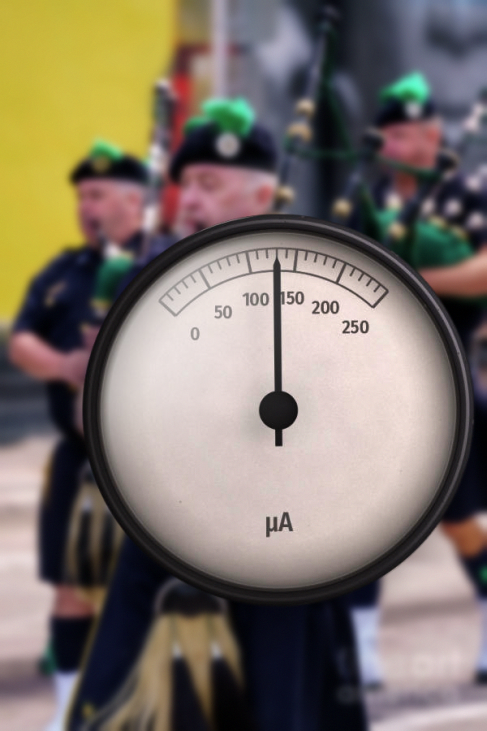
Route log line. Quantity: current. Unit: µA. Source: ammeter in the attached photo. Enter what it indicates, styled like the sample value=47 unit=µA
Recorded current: value=130 unit=µA
